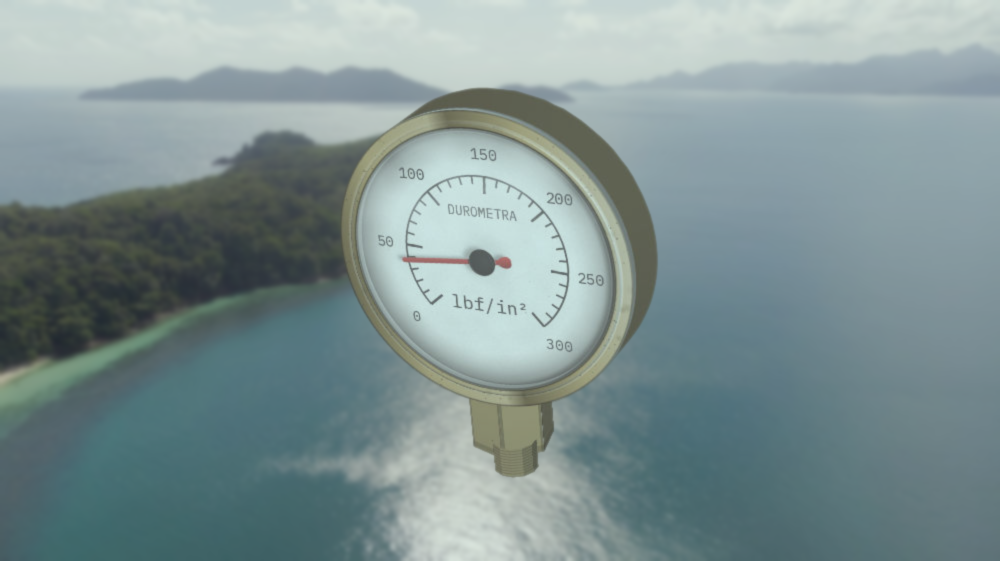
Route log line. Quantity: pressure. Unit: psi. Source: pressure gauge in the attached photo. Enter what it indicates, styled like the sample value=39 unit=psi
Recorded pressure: value=40 unit=psi
